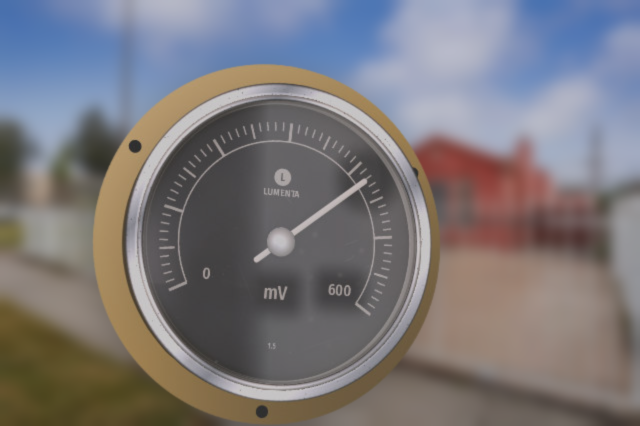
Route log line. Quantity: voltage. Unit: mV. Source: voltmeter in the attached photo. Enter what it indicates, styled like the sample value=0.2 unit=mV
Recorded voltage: value=420 unit=mV
